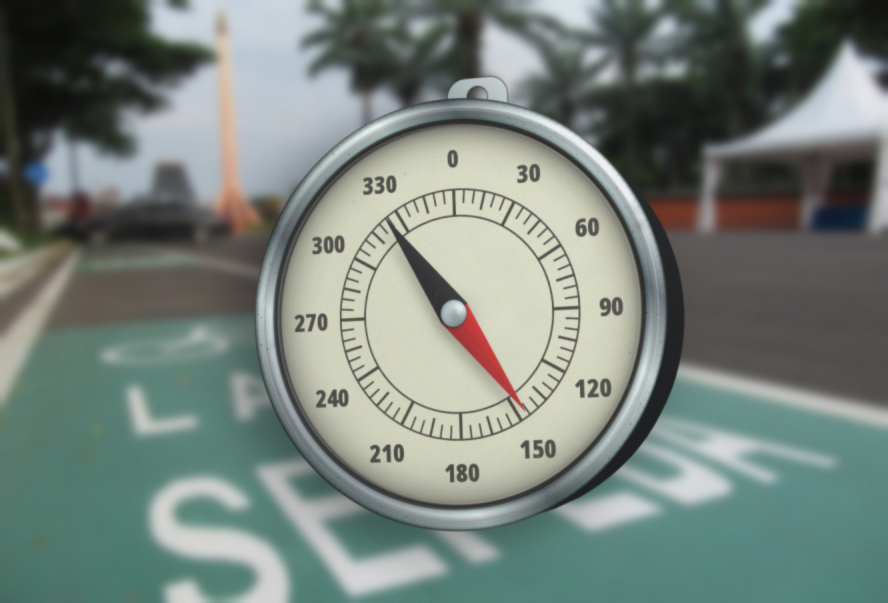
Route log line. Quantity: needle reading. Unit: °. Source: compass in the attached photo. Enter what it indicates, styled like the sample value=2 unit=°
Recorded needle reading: value=145 unit=°
